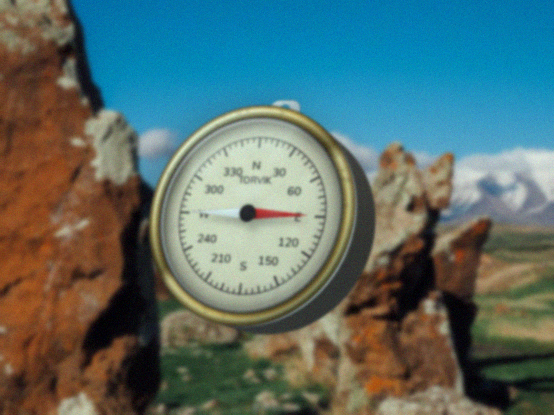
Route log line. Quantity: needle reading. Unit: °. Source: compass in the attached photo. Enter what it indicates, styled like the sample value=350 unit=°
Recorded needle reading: value=90 unit=°
